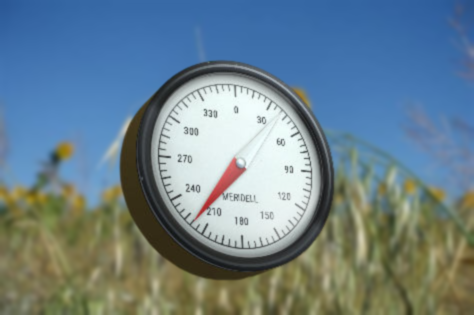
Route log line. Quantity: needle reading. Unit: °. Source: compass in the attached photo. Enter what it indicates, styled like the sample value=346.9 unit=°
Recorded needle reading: value=220 unit=°
